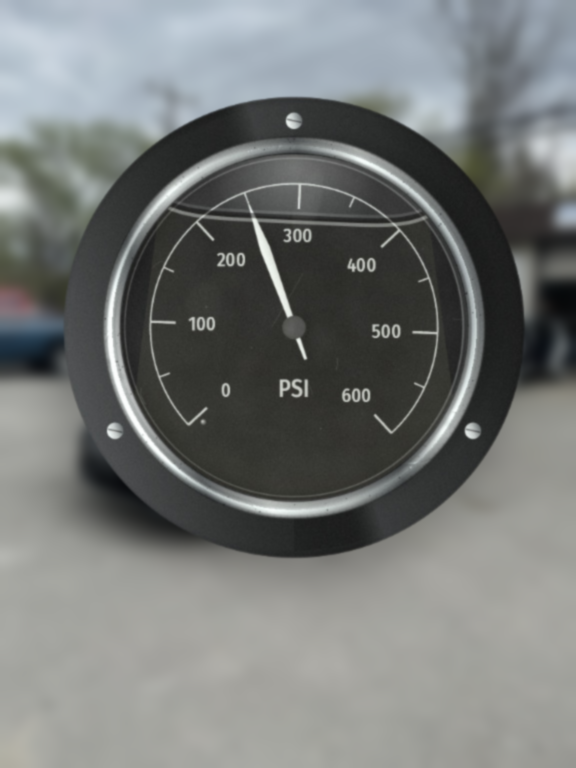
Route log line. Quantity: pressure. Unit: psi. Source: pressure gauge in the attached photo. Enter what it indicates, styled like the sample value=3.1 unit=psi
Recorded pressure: value=250 unit=psi
